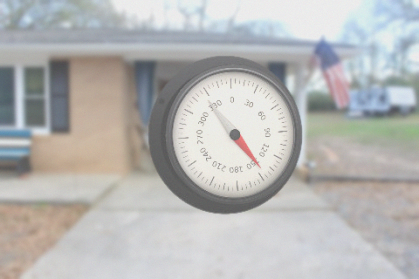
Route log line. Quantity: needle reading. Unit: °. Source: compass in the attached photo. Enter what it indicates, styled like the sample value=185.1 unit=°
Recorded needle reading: value=145 unit=°
